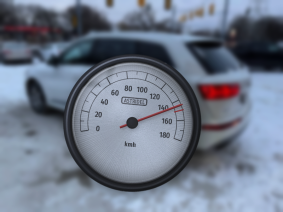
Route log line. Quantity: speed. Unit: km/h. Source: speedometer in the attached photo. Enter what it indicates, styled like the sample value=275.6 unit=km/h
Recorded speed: value=145 unit=km/h
